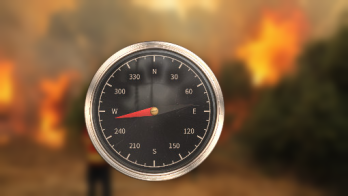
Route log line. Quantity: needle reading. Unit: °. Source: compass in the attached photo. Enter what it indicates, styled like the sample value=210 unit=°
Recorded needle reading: value=260 unit=°
